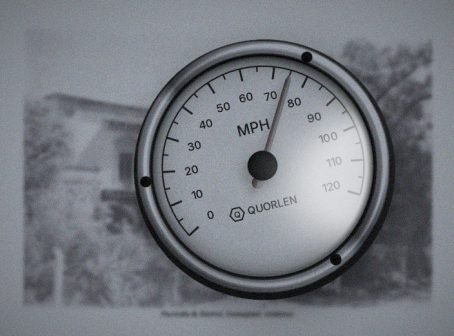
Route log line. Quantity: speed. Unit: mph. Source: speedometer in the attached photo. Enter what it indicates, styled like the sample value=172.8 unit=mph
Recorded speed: value=75 unit=mph
